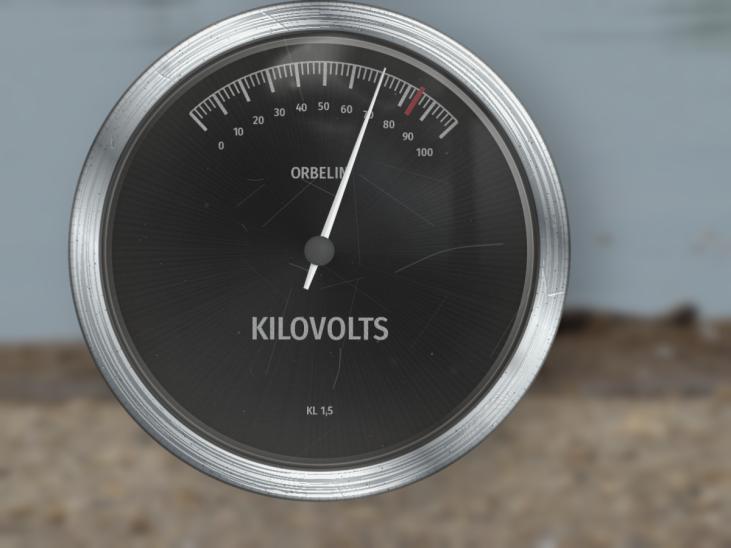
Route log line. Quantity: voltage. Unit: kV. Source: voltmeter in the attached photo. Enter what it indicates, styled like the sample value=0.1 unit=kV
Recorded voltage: value=70 unit=kV
